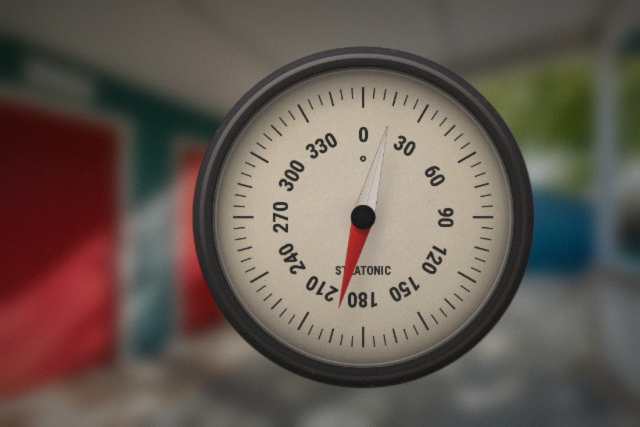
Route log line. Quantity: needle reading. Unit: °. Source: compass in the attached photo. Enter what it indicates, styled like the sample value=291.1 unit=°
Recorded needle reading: value=195 unit=°
